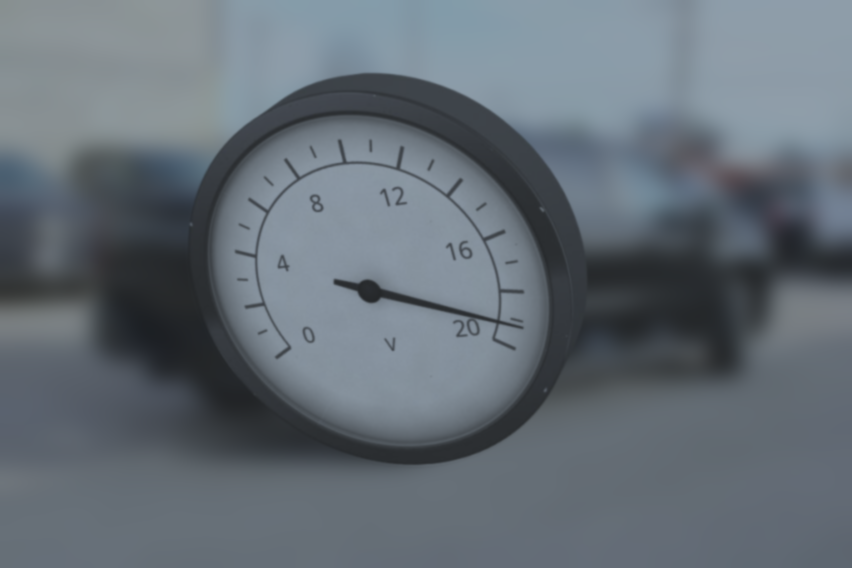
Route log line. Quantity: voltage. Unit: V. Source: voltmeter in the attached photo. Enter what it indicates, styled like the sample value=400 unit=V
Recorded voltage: value=19 unit=V
